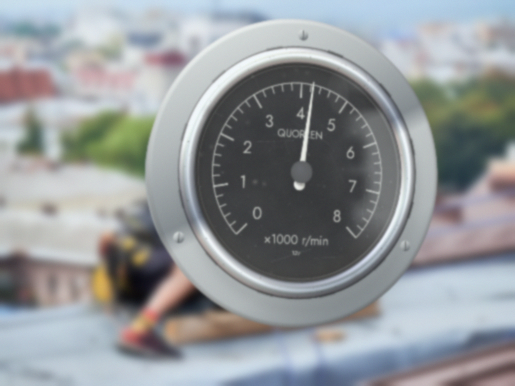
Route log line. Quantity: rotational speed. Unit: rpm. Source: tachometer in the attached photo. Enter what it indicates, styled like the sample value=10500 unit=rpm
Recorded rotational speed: value=4200 unit=rpm
